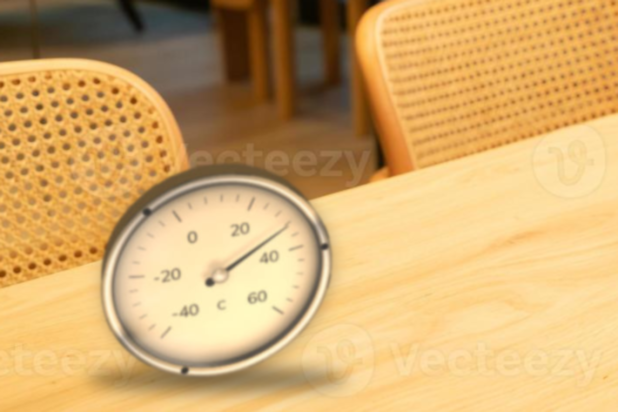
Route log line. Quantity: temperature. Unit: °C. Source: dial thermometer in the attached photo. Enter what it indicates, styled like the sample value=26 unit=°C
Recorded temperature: value=32 unit=°C
